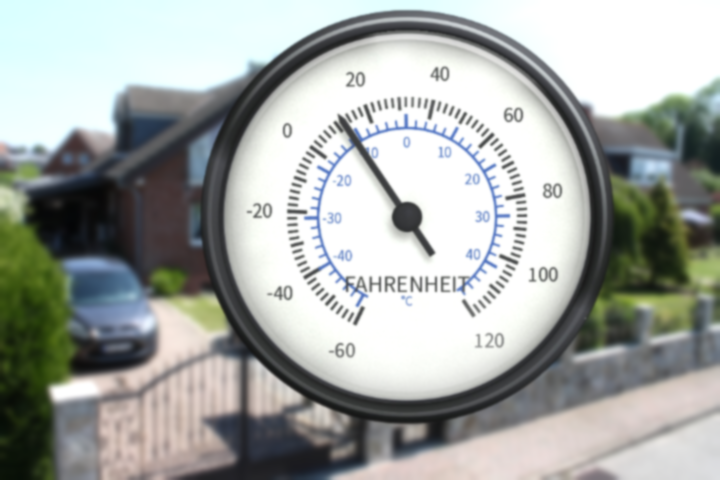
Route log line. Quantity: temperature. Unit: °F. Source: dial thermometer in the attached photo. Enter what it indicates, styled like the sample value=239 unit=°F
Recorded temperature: value=12 unit=°F
